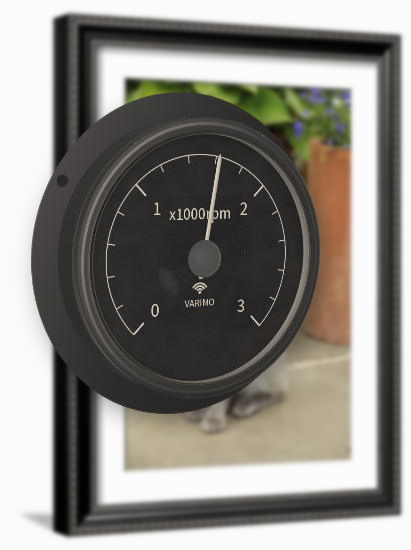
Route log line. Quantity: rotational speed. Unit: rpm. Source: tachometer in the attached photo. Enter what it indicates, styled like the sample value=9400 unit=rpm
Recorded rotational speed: value=1600 unit=rpm
